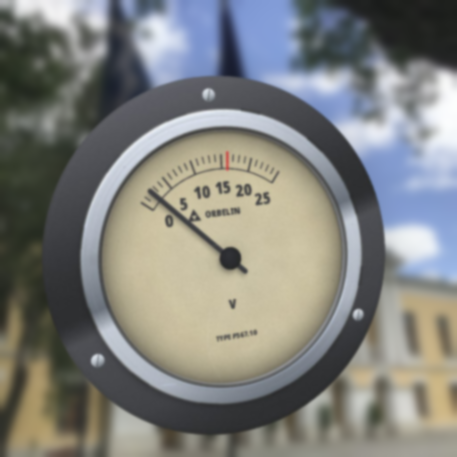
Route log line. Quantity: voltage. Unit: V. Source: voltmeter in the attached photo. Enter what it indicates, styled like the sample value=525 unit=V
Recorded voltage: value=2 unit=V
